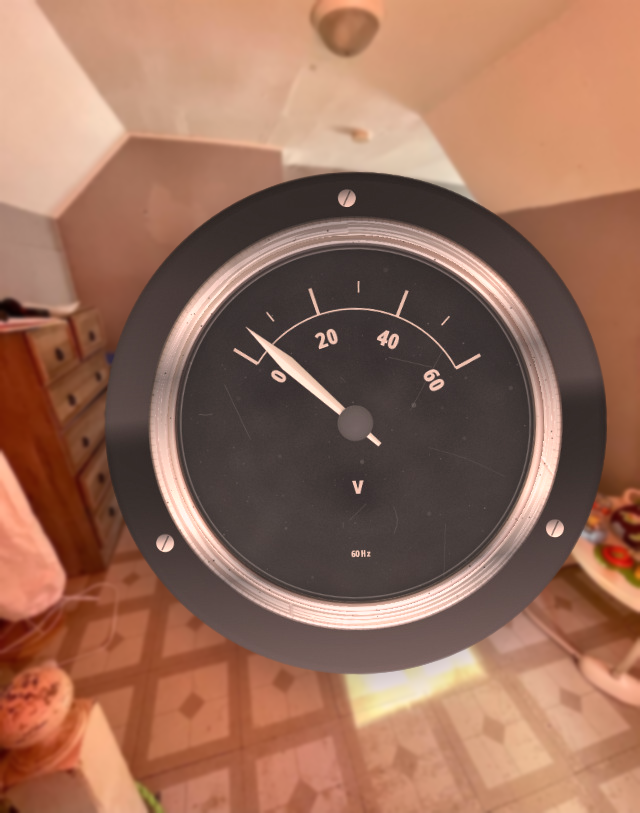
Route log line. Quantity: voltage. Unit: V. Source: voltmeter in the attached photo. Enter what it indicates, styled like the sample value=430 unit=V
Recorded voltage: value=5 unit=V
